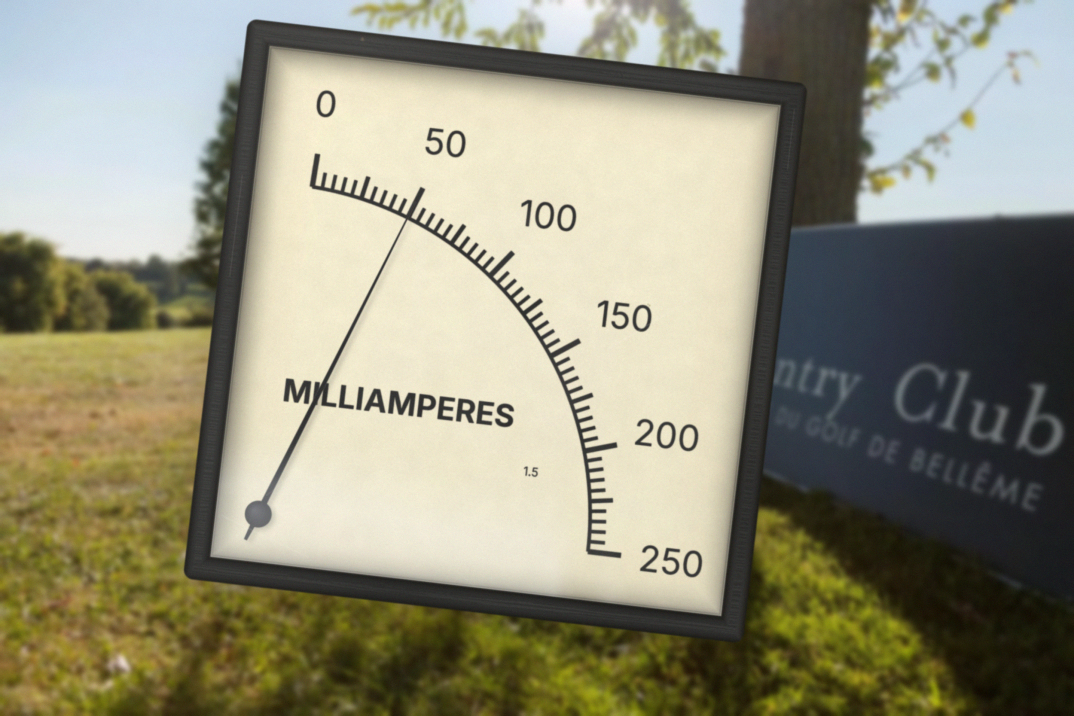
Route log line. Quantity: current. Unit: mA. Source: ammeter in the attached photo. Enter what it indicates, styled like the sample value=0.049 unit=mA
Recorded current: value=50 unit=mA
